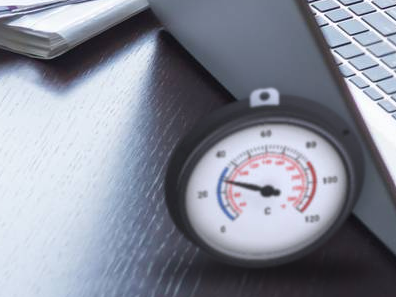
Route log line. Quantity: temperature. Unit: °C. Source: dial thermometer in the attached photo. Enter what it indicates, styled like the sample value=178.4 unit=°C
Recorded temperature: value=30 unit=°C
